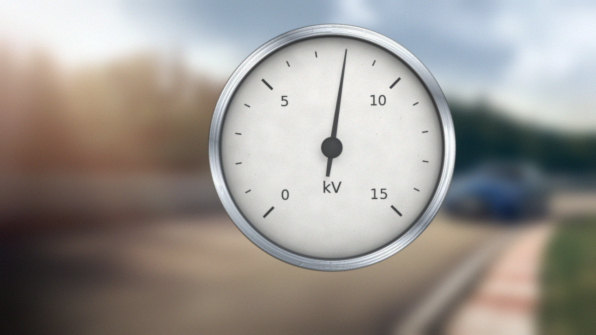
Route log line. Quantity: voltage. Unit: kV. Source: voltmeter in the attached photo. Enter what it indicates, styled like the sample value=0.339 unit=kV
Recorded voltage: value=8 unit=kV
